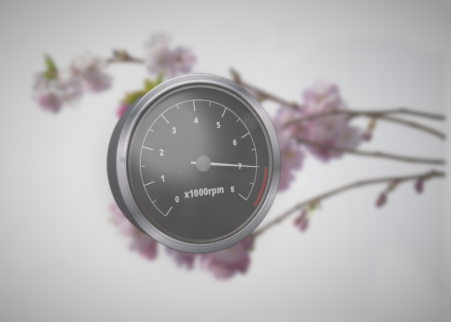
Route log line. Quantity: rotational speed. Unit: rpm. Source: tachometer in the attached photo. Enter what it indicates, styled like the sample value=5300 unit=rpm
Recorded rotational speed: value=7000 unit=rpm
